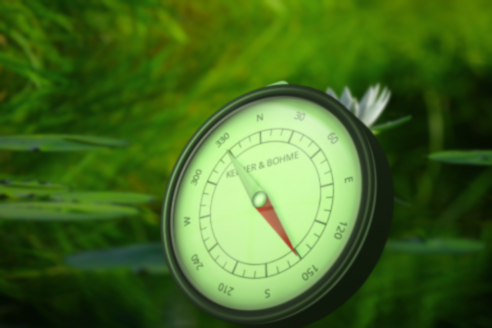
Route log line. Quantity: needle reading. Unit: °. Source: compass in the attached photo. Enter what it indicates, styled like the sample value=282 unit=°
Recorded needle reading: value=150 unit=°
